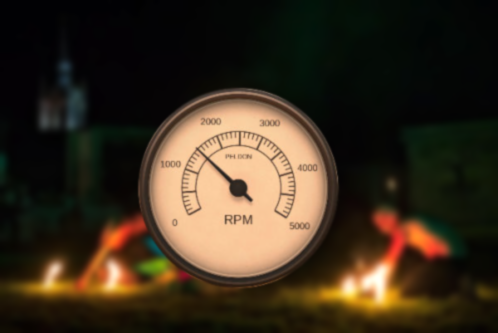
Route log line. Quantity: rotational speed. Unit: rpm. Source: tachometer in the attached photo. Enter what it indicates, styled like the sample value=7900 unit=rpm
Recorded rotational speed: value=1500 unit=rpm
